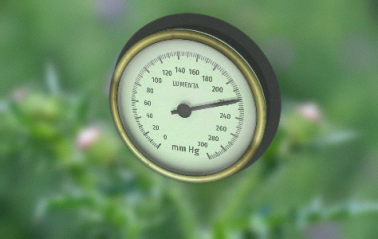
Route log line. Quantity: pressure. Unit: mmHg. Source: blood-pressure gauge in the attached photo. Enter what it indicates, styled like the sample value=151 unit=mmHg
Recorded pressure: value=220 unit=mmHg
